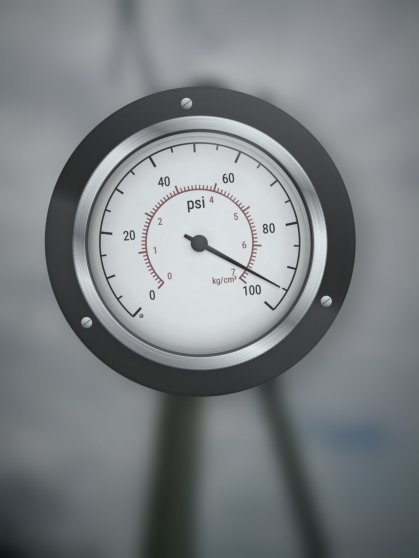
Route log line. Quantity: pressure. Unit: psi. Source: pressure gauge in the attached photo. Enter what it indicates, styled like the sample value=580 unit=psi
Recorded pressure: value=95 unit=psi
